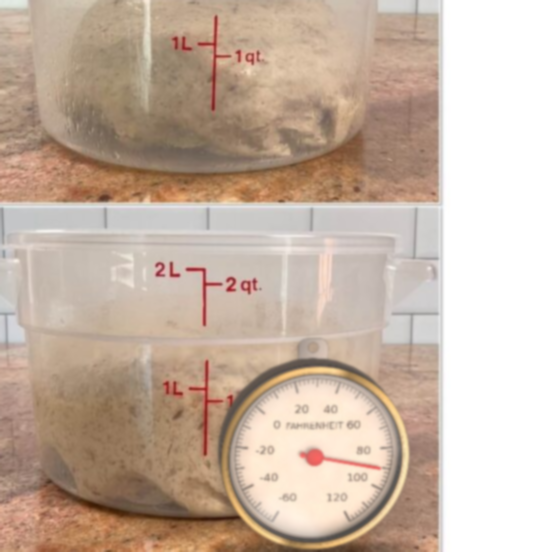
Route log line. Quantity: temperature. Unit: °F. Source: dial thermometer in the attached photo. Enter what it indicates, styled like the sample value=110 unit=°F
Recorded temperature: value=90 unit=°F
